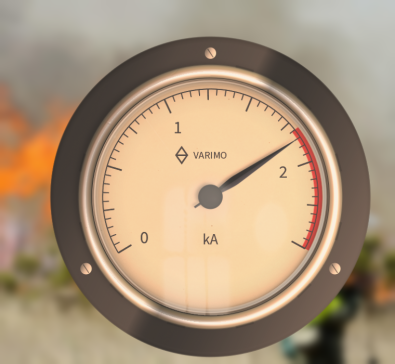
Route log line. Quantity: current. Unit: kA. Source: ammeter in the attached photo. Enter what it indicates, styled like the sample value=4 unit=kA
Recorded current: value=1.85 unit=kA
